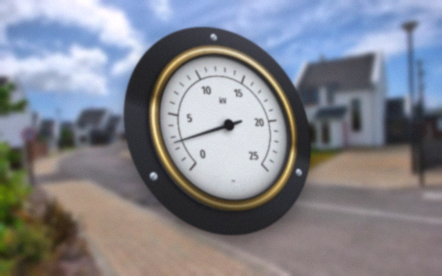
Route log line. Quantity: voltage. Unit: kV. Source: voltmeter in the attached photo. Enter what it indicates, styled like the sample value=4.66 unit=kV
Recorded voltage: value=2.5 unit=kV
